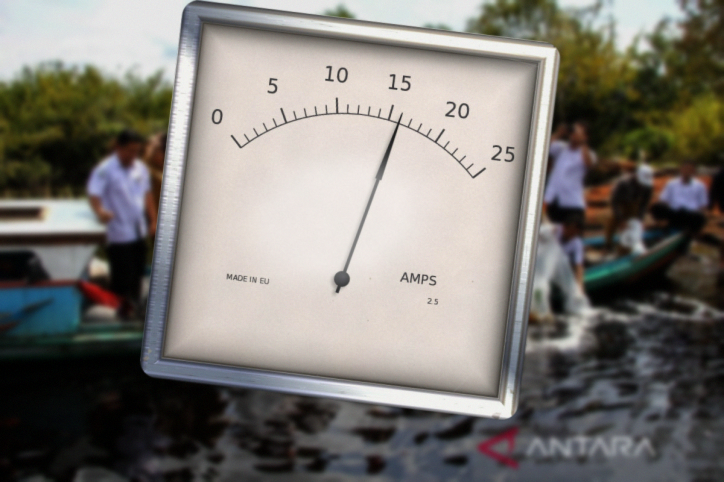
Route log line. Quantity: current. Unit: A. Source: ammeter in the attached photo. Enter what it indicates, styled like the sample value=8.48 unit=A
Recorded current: value=16 unit=A
